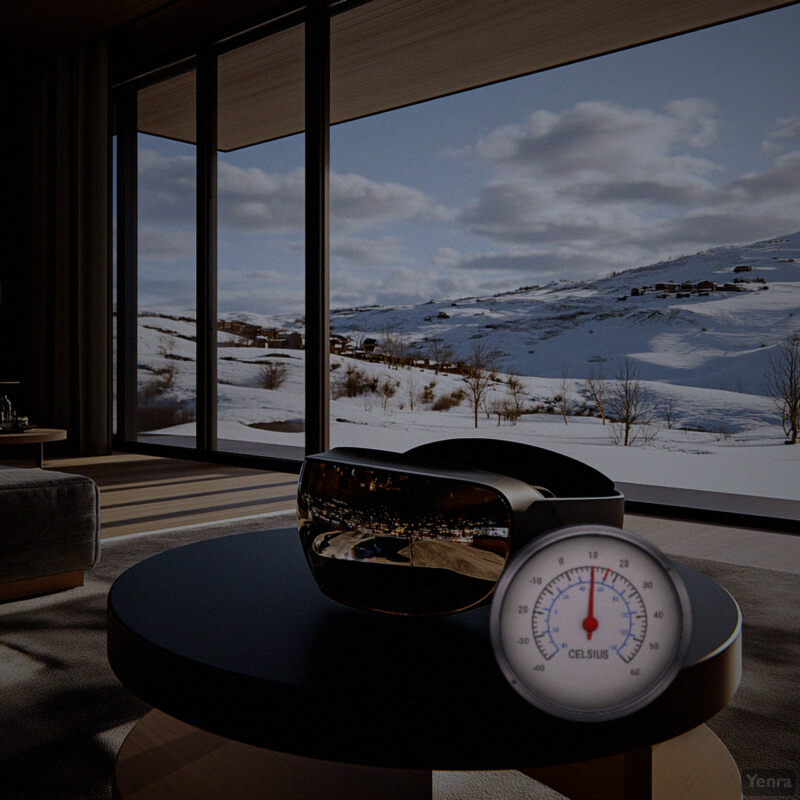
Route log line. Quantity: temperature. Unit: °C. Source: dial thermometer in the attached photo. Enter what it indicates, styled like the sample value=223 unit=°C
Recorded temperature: value=10 unit=°C
